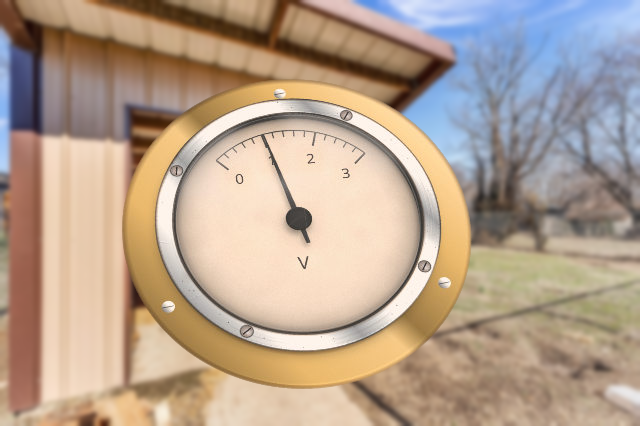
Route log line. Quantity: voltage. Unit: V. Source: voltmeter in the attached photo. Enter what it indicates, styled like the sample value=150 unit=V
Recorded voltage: value=1 unit=V
